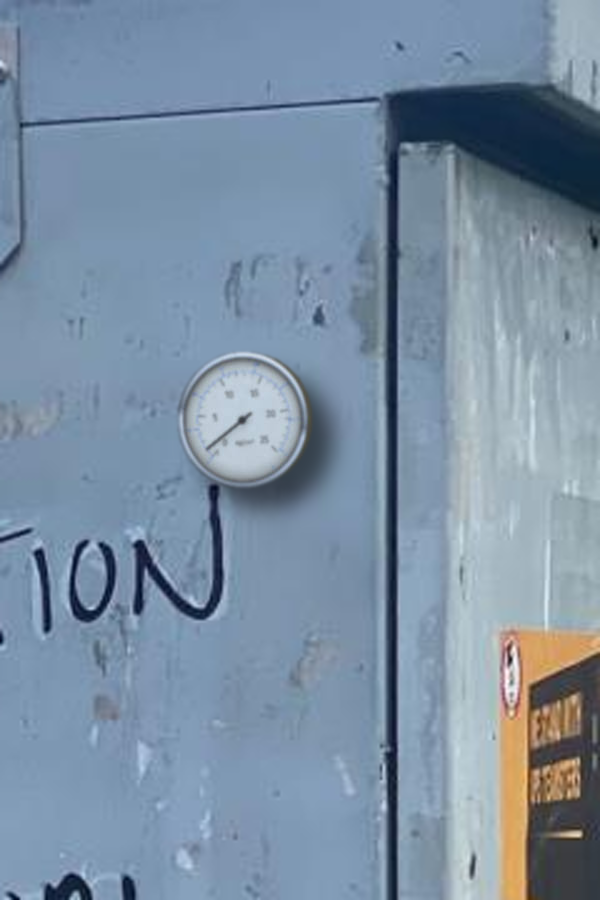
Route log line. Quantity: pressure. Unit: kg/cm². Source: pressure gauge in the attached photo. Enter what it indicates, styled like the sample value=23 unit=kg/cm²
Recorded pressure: value=1 unit=kg/cm²
